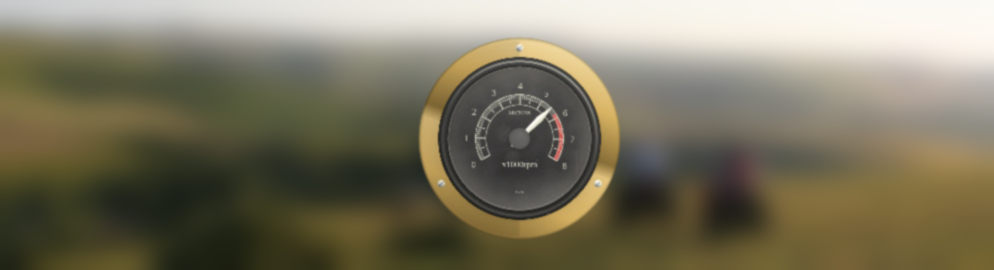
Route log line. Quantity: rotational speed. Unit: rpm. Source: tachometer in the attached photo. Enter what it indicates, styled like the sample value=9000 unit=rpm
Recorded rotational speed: value=5500 unit=rpm
